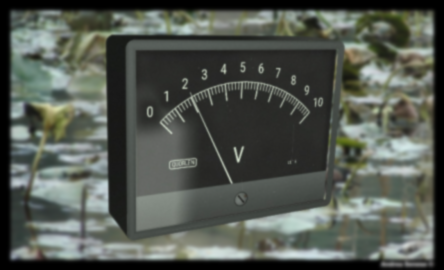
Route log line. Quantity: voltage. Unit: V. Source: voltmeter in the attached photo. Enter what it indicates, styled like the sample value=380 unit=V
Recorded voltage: value=2 unit=V
